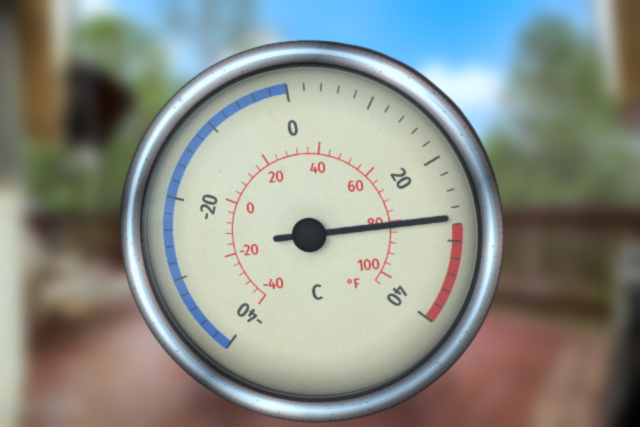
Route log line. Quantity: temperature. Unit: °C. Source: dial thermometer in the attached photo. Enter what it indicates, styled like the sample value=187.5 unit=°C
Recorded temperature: value=27 unit=°C
